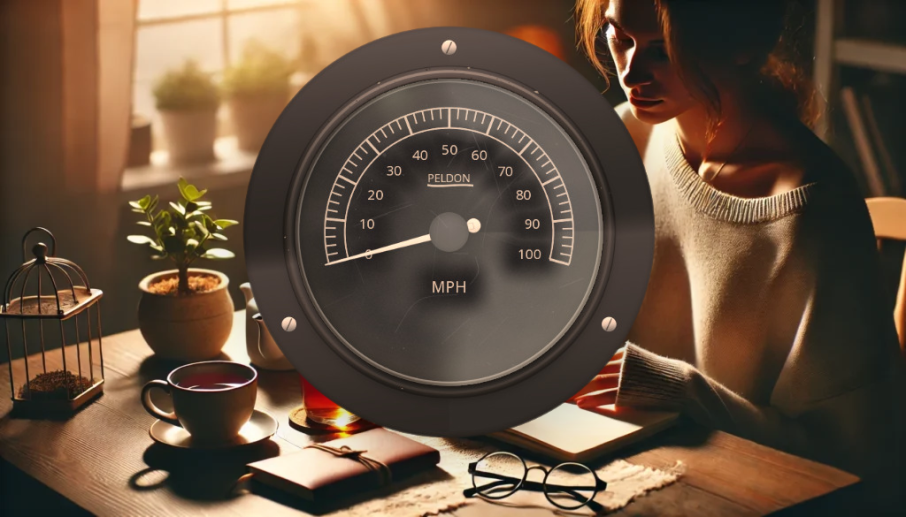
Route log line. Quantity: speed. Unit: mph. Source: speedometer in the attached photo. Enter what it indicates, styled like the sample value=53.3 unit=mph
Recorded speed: value=0 unit=mph
